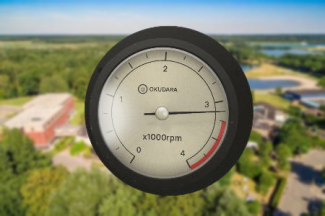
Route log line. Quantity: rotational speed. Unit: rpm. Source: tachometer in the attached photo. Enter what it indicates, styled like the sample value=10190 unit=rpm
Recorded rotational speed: value=3125 unit=rpm
